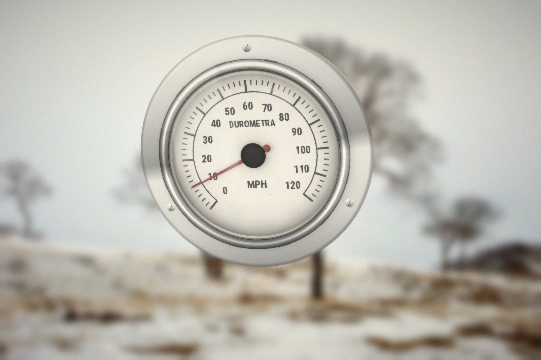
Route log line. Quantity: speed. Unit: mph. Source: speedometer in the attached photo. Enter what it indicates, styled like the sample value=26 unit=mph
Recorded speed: value=10 unit=mph
